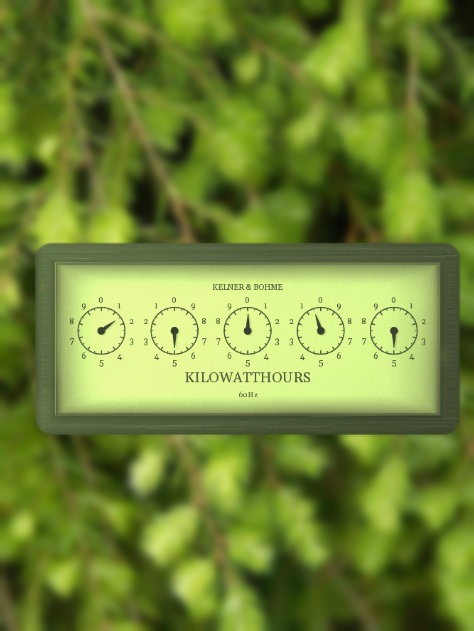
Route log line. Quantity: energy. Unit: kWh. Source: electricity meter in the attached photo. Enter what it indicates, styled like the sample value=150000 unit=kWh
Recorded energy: value=15005 unit=kWh
